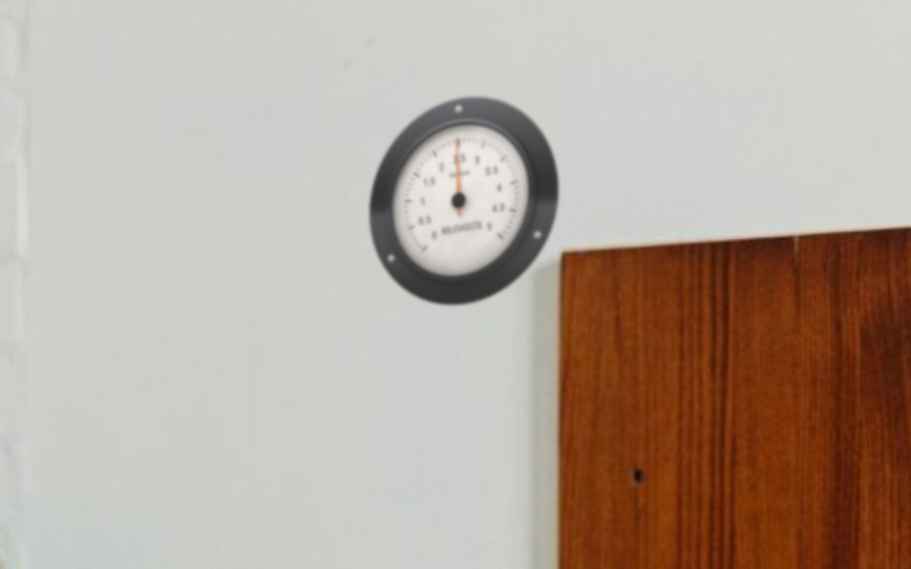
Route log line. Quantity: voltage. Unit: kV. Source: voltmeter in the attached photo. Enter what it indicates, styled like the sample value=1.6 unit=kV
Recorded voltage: value=2.5 unit=kV
